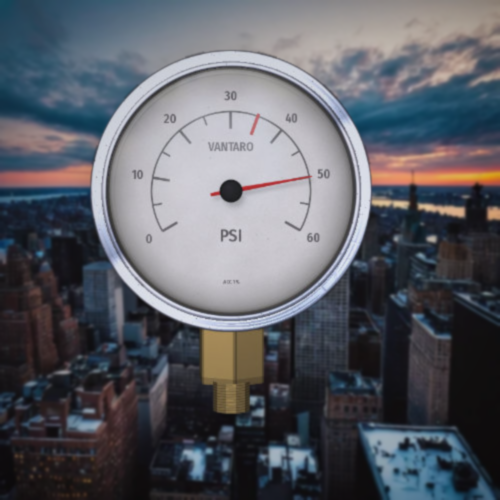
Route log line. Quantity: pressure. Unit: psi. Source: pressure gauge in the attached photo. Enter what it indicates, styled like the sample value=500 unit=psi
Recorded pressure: value=50 unit=psi
